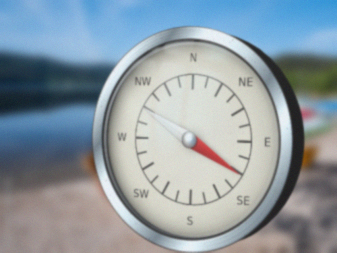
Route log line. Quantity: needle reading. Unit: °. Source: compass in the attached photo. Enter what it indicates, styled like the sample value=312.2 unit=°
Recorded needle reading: value=120 unit=°
